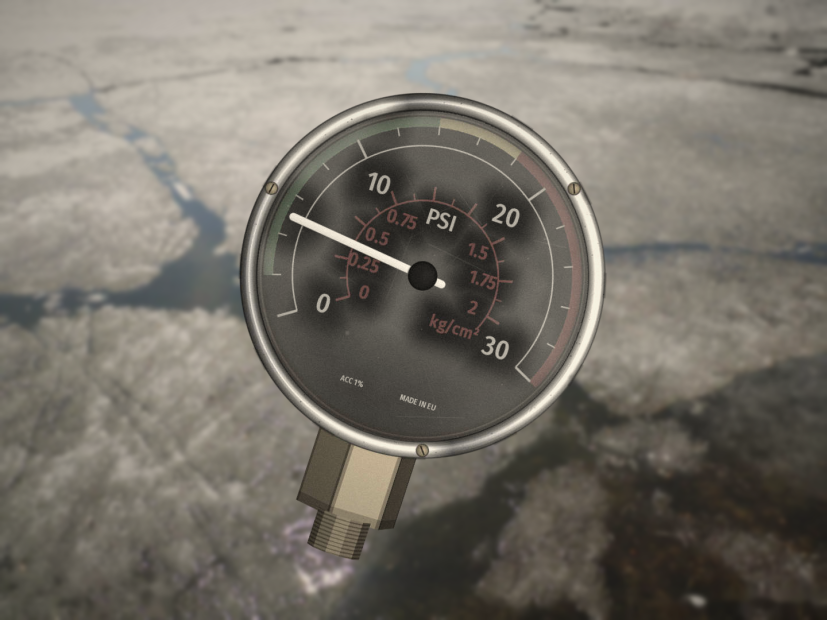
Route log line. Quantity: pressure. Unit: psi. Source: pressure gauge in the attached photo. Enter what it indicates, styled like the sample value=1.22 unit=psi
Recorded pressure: value=5 unit=psi
